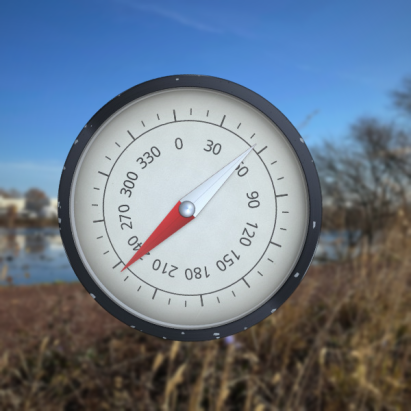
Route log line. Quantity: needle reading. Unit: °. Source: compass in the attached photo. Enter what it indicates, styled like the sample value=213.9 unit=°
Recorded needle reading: value=235 unit=°
